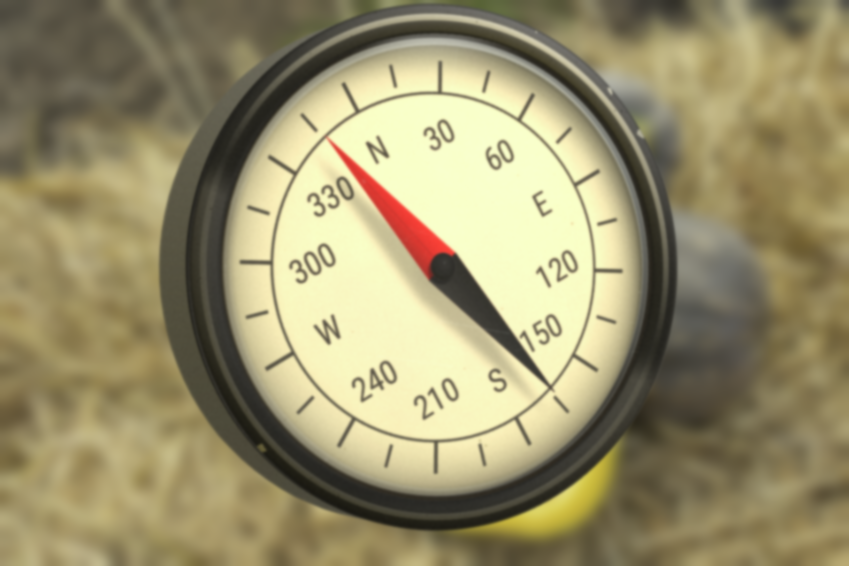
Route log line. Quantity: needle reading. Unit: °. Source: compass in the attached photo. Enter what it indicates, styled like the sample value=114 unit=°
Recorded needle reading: value=345 unit=°
